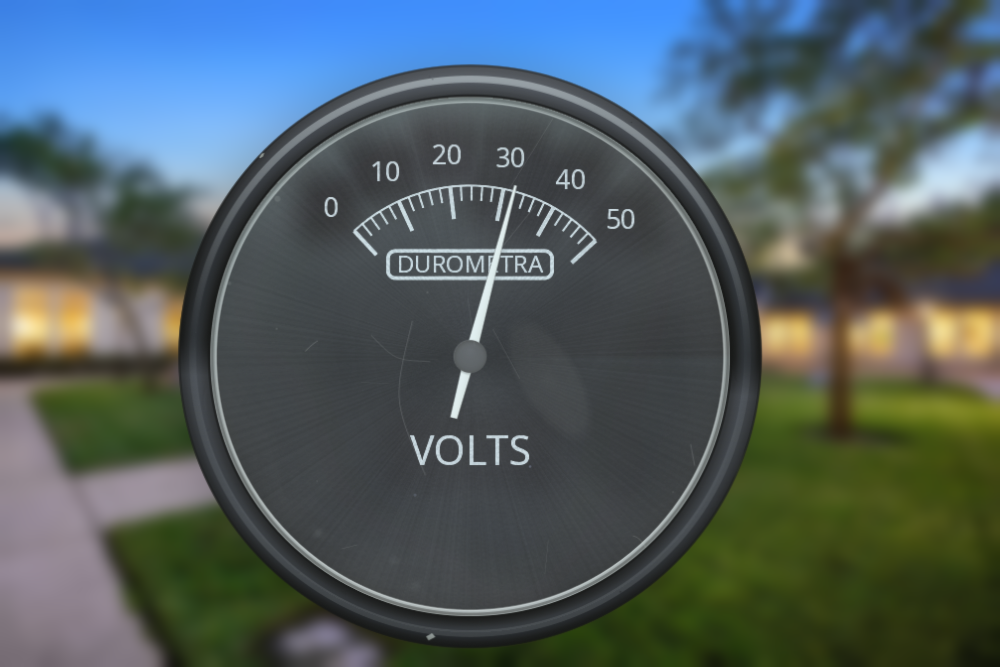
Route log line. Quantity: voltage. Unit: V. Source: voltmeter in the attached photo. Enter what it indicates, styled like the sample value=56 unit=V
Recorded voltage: value=32 unit=V
